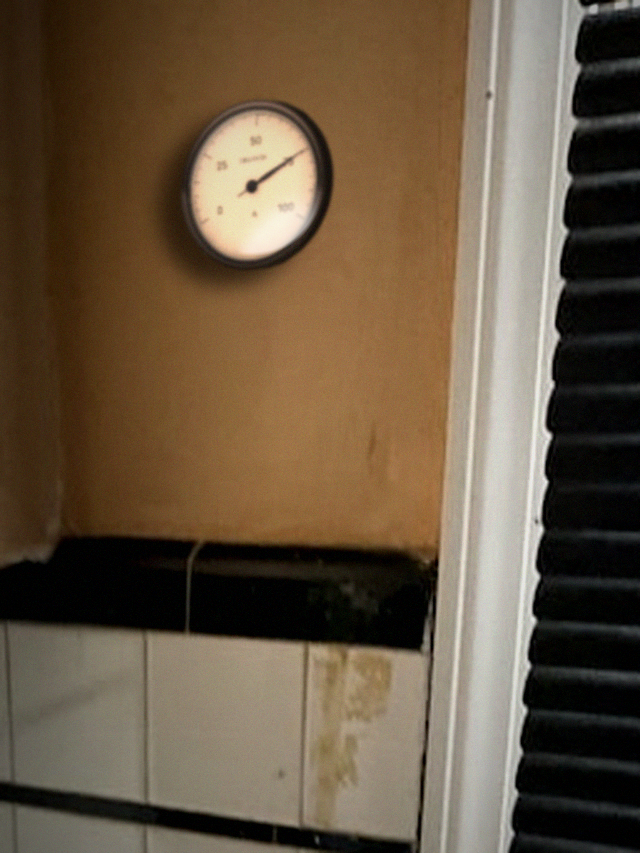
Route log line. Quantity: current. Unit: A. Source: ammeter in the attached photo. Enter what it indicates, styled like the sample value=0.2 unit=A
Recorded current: value=75 unit=A
